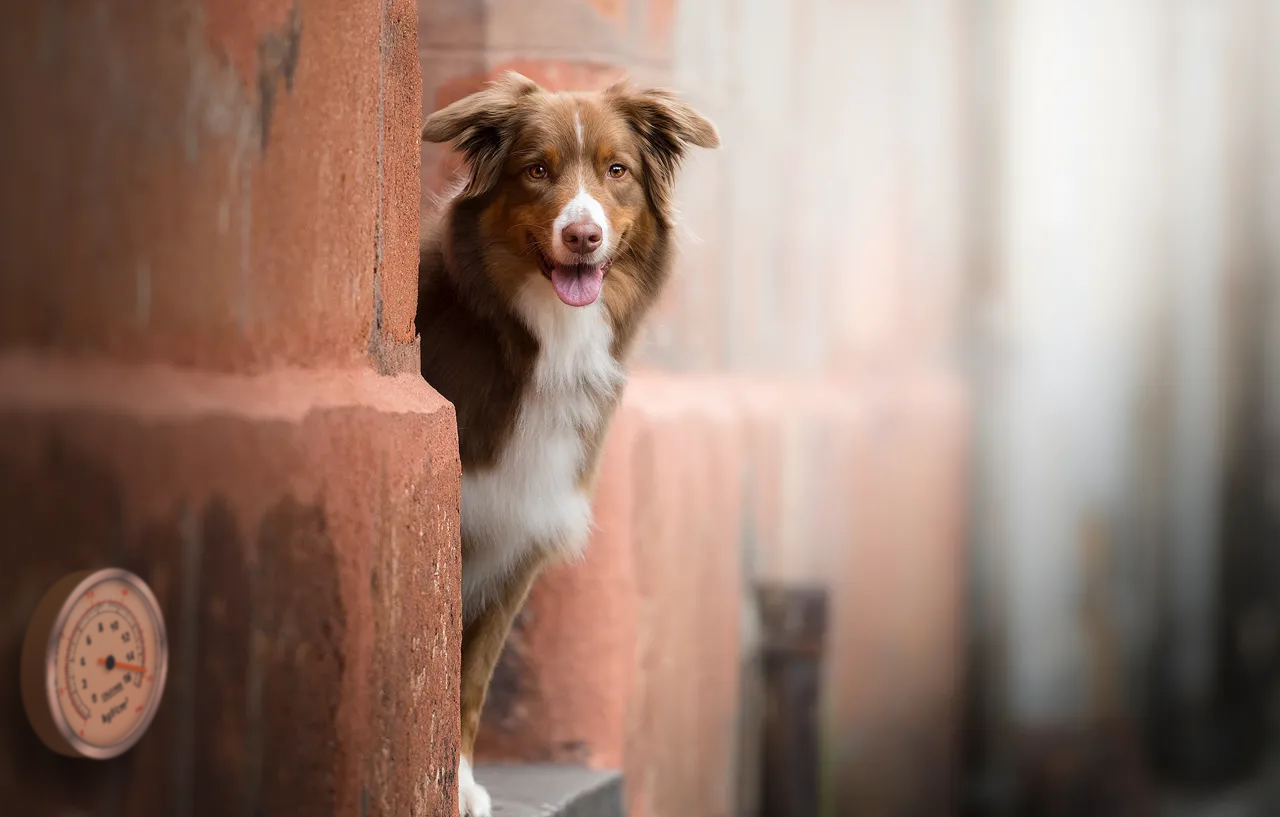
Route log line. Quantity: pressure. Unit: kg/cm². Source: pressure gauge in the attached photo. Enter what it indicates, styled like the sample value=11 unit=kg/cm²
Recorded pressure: value=15 unit=kg/cm²
